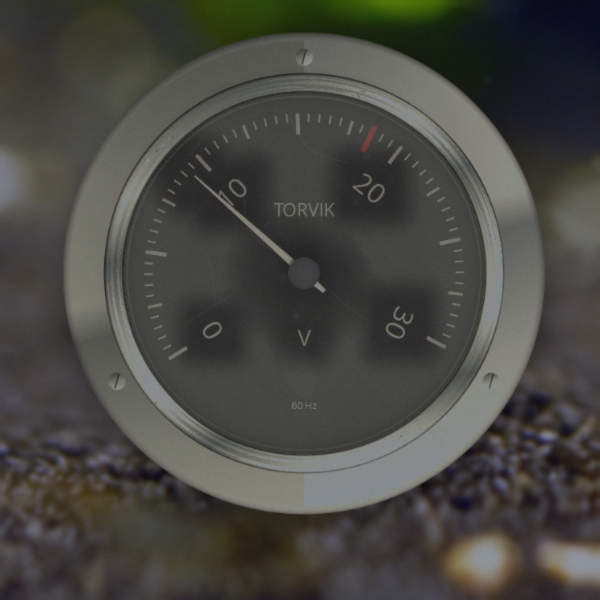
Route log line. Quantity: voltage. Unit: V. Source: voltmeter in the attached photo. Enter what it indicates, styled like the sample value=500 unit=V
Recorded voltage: value=9.25 unit=V
